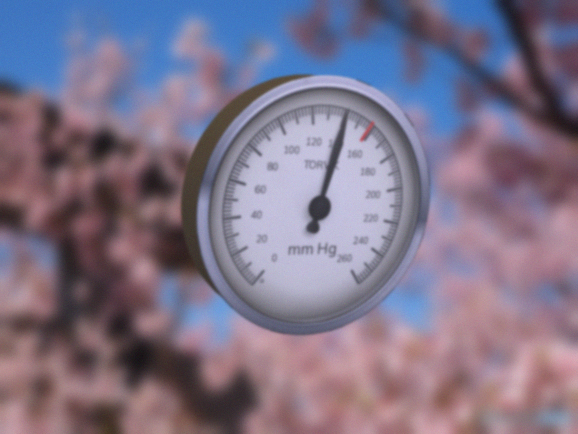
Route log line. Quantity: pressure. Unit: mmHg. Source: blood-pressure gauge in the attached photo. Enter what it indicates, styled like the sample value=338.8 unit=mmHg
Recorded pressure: value=140 unit=mmHg
